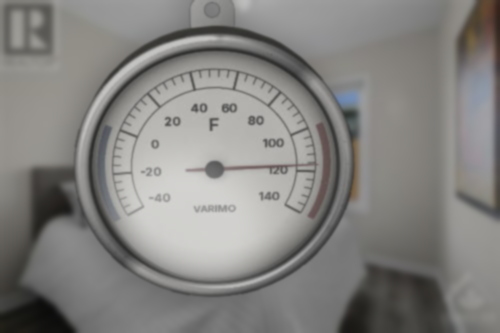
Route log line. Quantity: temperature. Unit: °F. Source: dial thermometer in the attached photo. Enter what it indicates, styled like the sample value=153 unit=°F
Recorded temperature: value=116 unit=°F
